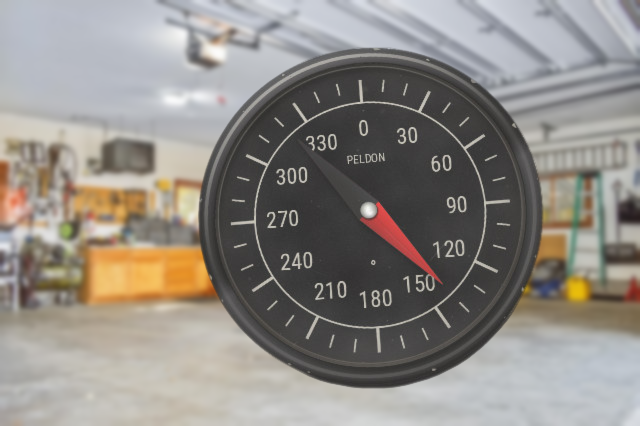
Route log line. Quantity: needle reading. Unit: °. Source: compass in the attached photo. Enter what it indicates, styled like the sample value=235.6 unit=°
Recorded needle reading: value=140 unit=°
